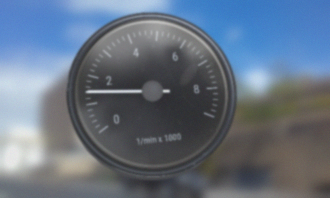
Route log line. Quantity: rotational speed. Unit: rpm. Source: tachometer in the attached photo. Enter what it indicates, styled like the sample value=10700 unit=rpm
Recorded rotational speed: value=1400 unit=rpm
